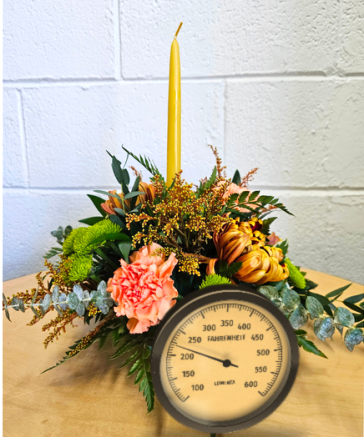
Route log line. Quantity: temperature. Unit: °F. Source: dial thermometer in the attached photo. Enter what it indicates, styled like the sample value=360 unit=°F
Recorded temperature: value=225 unit=°F
